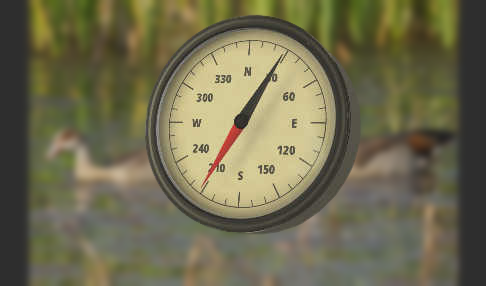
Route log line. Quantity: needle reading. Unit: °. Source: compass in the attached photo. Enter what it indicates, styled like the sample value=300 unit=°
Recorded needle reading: value=210 unit=°
